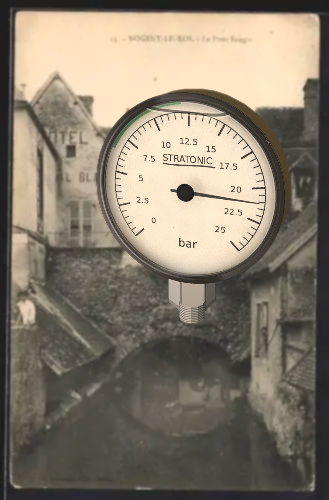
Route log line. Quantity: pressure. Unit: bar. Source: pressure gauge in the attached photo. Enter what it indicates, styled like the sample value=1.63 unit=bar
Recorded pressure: value=21 unit=bar
